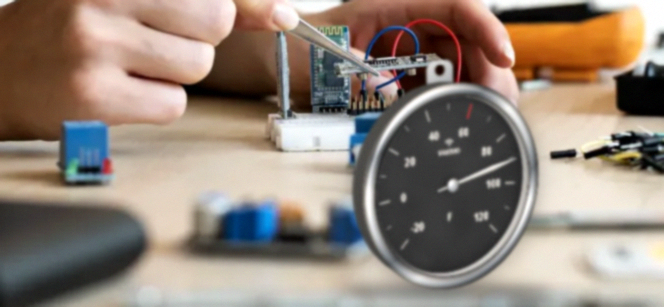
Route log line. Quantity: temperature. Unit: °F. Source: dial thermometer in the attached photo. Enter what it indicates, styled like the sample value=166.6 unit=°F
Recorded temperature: value=90 unit=°F
